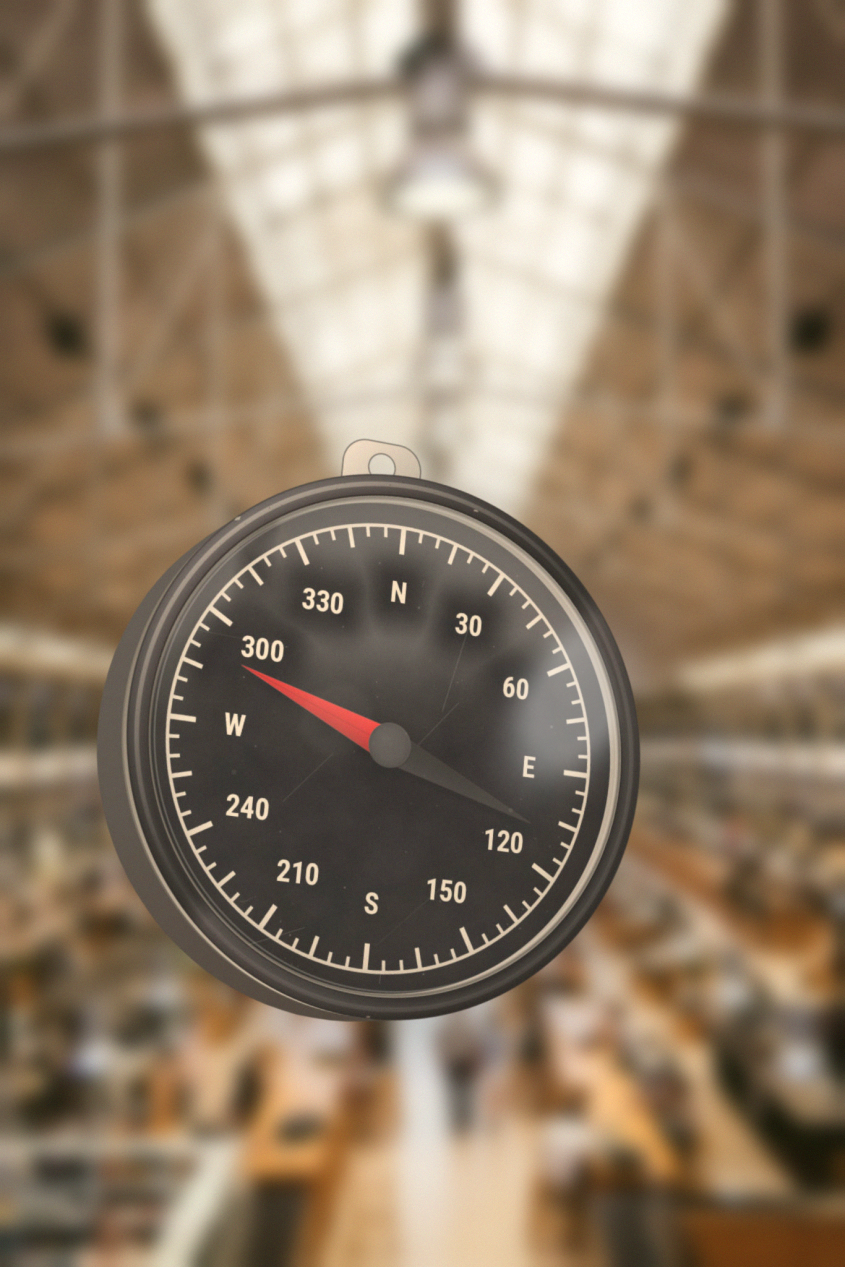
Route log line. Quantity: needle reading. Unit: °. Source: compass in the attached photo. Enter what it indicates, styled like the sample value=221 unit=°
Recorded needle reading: value=290 unit=°
